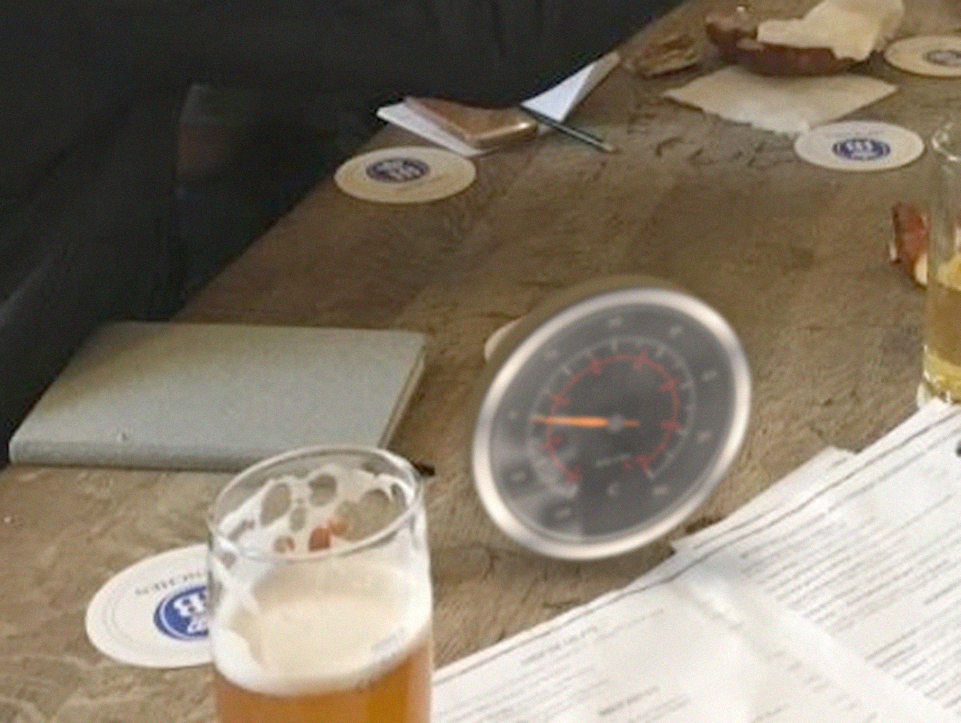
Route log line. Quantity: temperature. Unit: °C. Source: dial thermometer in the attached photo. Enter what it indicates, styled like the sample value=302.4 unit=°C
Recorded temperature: value=0 unit=°C
